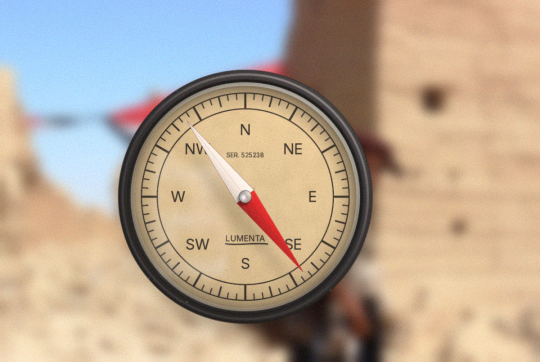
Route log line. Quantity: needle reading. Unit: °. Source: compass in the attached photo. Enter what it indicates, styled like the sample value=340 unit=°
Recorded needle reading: value=142.5 unit=°
